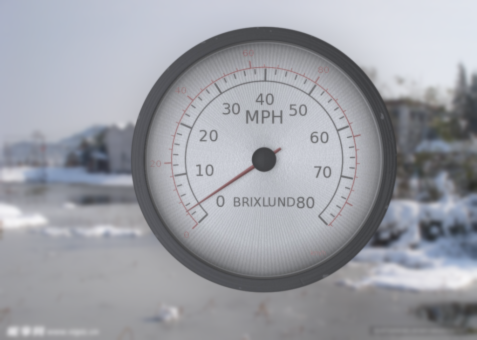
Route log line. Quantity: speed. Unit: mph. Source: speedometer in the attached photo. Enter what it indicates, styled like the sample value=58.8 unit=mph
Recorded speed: value=3 unit=mph
